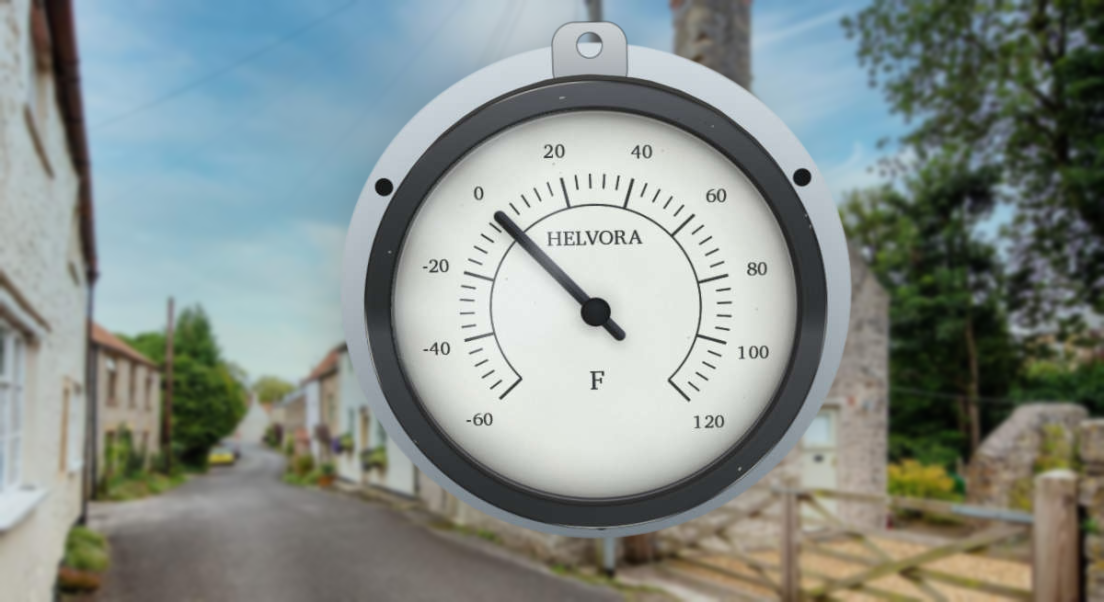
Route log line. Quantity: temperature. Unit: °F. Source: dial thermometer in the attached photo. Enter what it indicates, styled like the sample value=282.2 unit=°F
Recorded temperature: value=0 unit=°F
